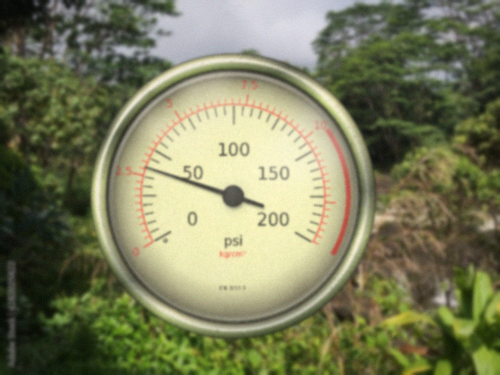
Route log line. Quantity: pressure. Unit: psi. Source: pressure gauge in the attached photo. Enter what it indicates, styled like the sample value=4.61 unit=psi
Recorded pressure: value=40 unit=psi
